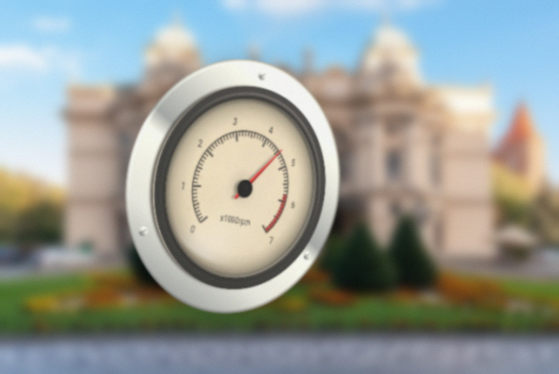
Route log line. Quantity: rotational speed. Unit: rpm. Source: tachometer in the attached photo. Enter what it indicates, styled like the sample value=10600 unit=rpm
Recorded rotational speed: value=4500 unit=rpm
